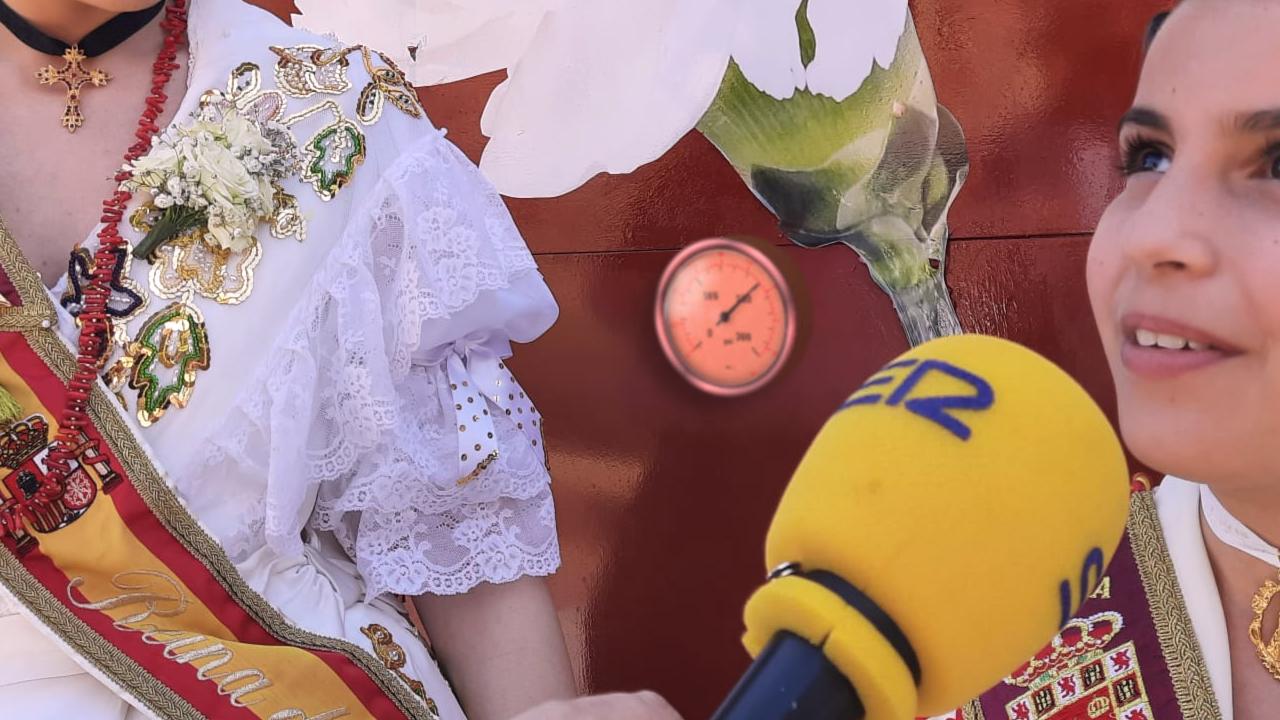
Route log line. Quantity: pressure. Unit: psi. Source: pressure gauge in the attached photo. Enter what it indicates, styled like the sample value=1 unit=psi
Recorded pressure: value=200 unit=psi
